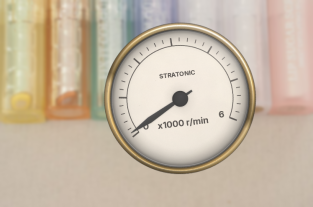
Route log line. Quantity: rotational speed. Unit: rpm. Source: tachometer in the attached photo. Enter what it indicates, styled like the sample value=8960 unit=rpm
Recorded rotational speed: value=100 unit=rpm
